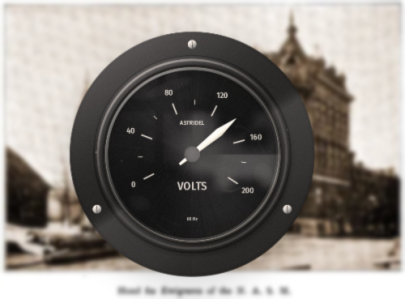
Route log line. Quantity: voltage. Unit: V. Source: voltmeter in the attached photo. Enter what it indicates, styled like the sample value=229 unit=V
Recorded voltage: value=140 unit=V
